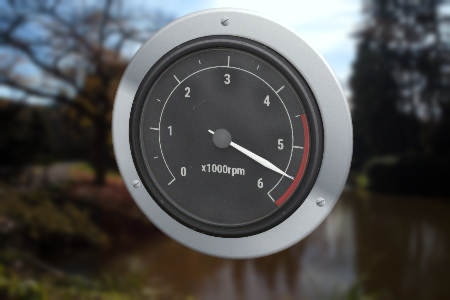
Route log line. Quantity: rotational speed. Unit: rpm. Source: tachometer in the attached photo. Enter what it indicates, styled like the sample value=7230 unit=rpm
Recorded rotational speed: value=5500 unit=rpm
